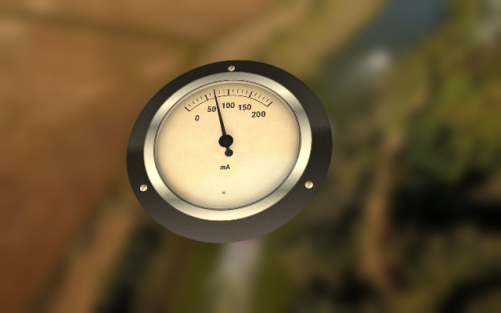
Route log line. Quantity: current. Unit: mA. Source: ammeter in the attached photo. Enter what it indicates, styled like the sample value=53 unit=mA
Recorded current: value=70 unit=mA
